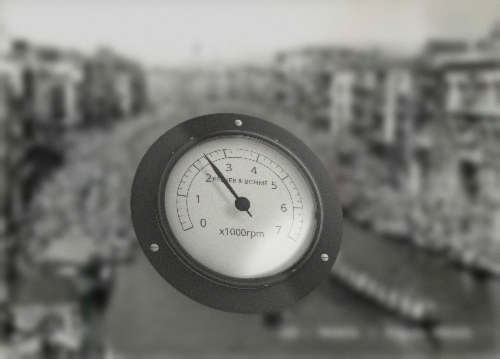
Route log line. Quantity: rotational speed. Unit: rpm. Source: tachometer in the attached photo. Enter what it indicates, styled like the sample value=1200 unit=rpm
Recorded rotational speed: value=2400 unit=rpm
